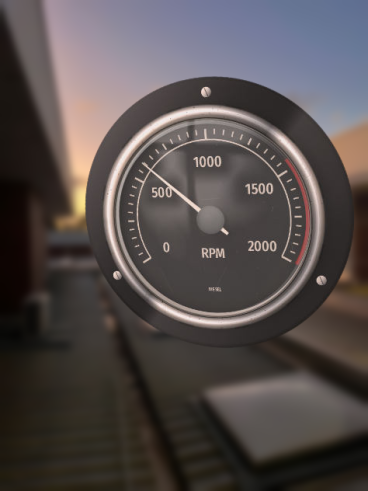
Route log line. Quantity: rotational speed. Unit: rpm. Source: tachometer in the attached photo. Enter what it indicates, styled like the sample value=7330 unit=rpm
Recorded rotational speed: value=600 unit=rpm
